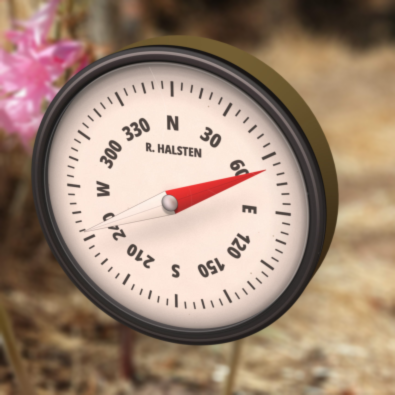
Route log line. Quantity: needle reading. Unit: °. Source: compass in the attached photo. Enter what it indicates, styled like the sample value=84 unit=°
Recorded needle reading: value=65 unit=°
